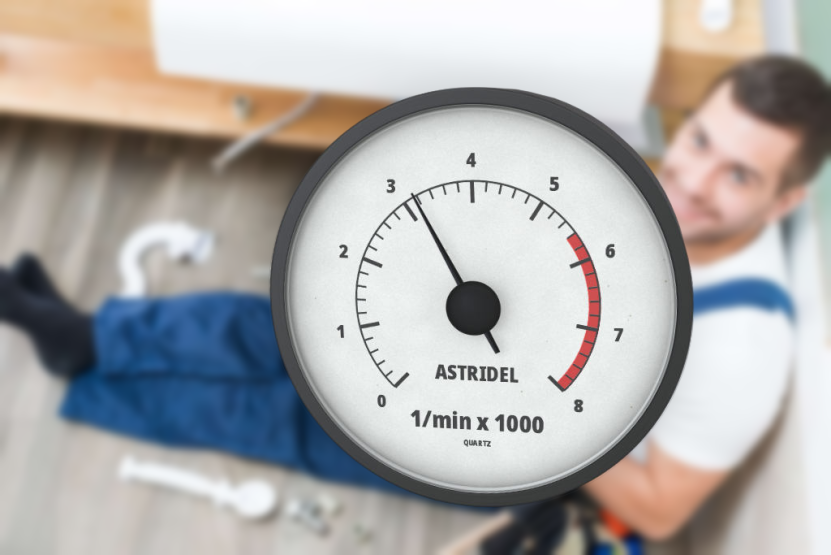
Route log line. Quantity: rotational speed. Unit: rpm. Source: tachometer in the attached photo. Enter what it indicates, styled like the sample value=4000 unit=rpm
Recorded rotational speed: value=3200 unit=rpm
